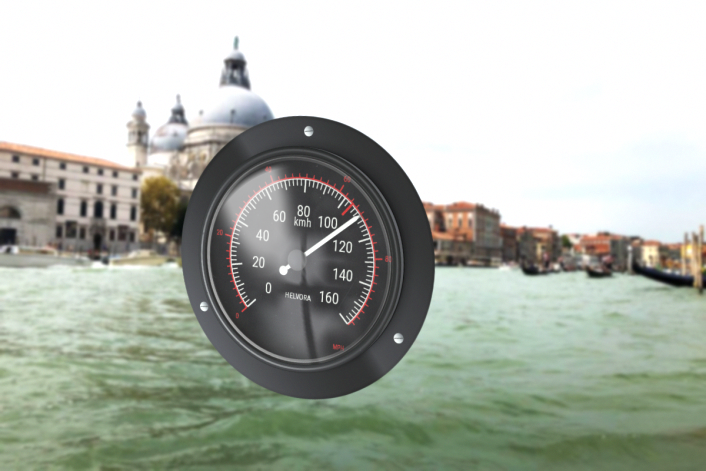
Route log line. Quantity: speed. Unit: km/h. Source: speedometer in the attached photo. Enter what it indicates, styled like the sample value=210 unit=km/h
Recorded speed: value=110 unit=km/h
